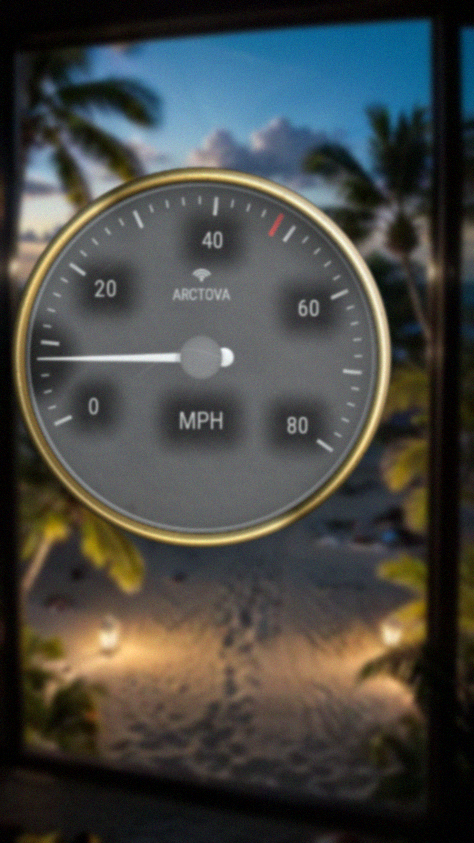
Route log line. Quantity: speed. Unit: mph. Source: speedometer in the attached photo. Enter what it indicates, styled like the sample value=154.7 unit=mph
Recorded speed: value=8 unit=mph
